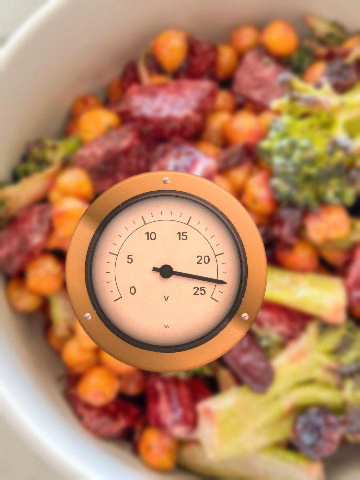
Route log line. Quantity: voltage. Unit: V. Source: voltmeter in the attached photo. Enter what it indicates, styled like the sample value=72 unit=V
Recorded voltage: value=23 unit=V
